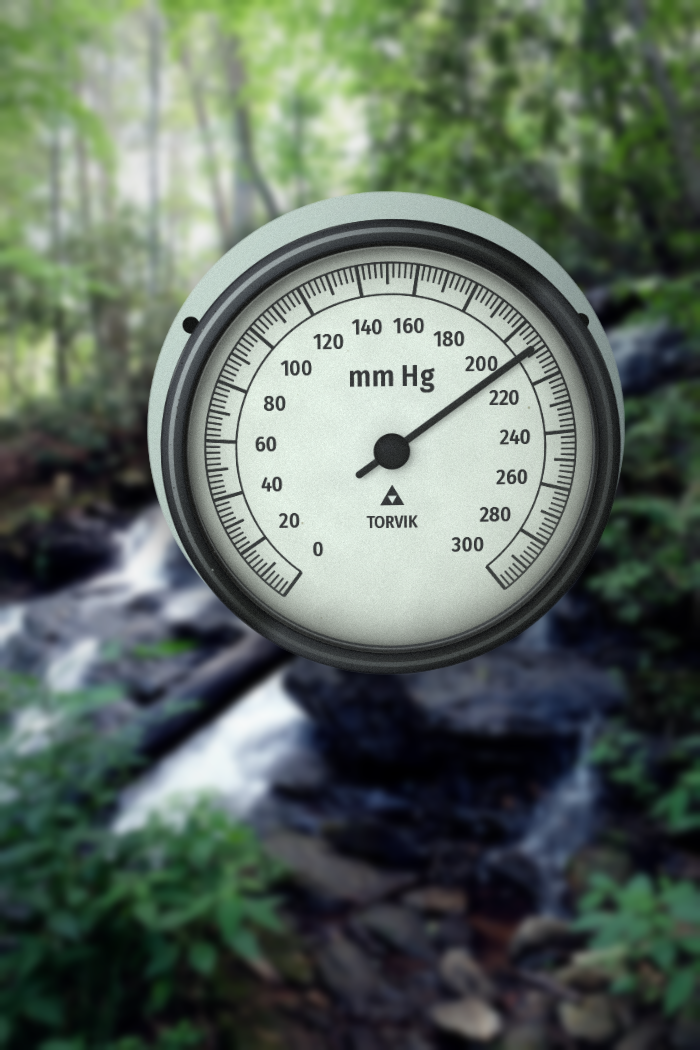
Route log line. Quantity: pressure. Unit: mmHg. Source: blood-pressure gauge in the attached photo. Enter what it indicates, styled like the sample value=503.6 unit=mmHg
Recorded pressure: value=208 unit=mmHg
